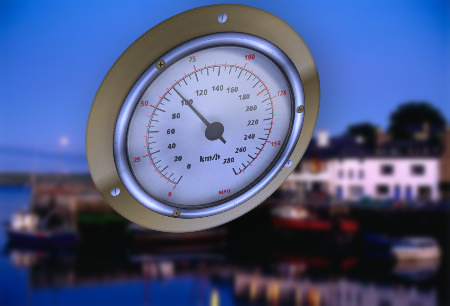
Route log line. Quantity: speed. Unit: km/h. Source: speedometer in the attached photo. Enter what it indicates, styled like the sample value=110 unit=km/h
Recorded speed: value=100 unit=km/h
